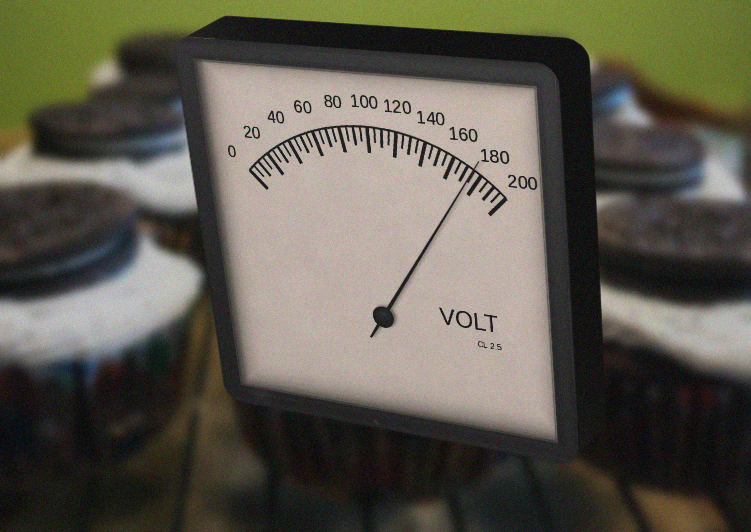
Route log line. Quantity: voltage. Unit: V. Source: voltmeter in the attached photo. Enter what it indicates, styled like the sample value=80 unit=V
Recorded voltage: value=175 unit=V
